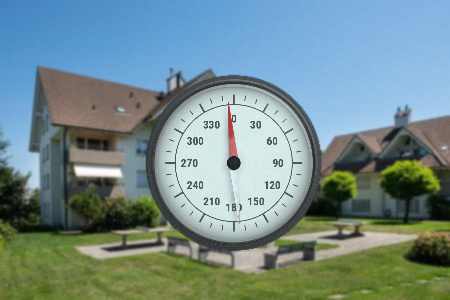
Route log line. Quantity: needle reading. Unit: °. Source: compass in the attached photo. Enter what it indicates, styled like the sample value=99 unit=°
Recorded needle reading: value=355 unit=°
